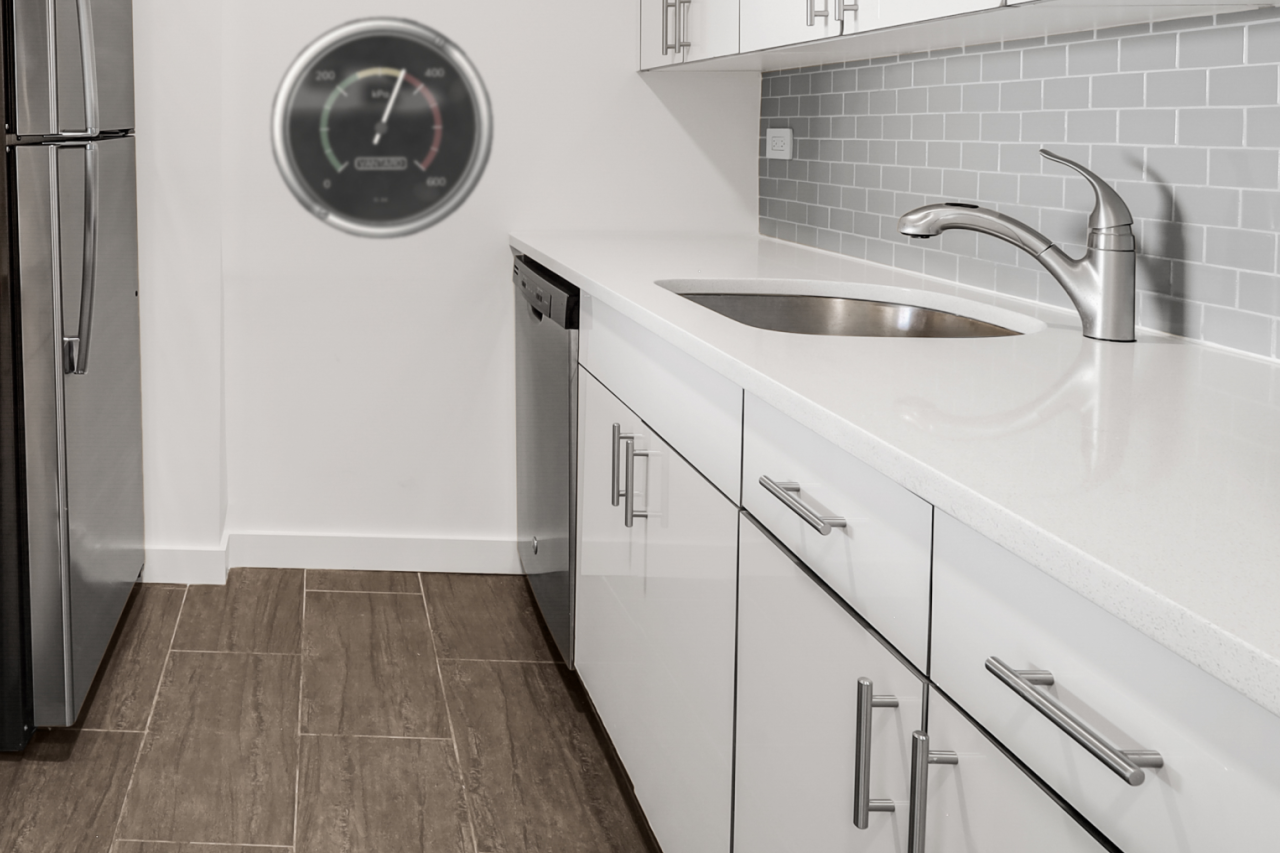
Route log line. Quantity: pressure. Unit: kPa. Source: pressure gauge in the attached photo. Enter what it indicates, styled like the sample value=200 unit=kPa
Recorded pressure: value=350 unit=kPa
